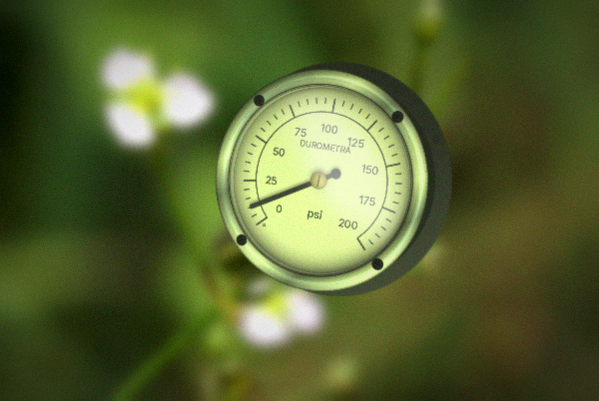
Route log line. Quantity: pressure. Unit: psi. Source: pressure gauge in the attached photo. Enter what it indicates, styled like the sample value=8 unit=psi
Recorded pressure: value=10 unit=psi
